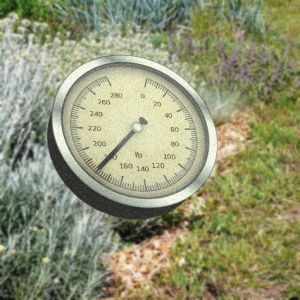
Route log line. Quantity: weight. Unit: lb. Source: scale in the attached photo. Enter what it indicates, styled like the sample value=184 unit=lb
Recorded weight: value=180 unit=lb
